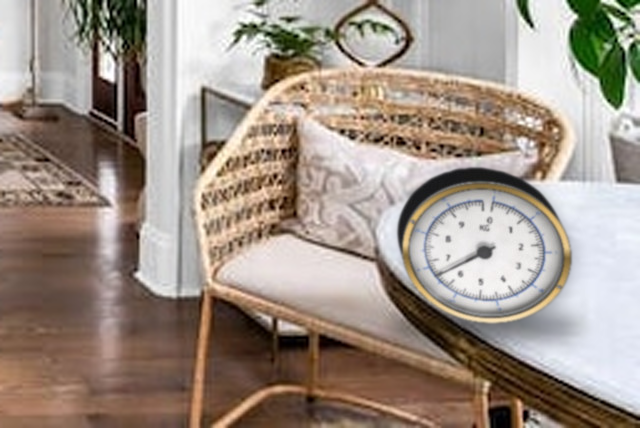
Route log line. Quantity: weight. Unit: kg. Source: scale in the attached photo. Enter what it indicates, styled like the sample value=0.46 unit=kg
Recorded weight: value=6.5 unit=kg
